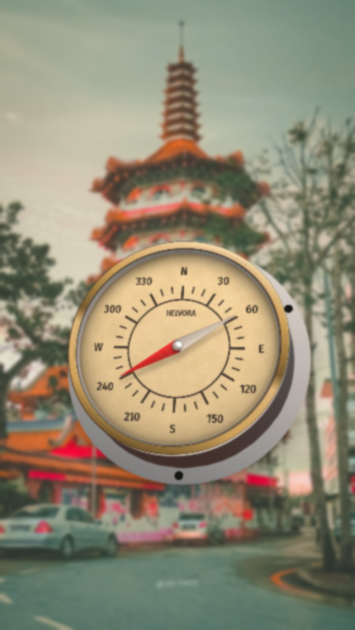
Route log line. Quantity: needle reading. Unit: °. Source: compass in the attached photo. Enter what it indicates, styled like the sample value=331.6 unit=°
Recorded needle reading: value=240 unit=°
